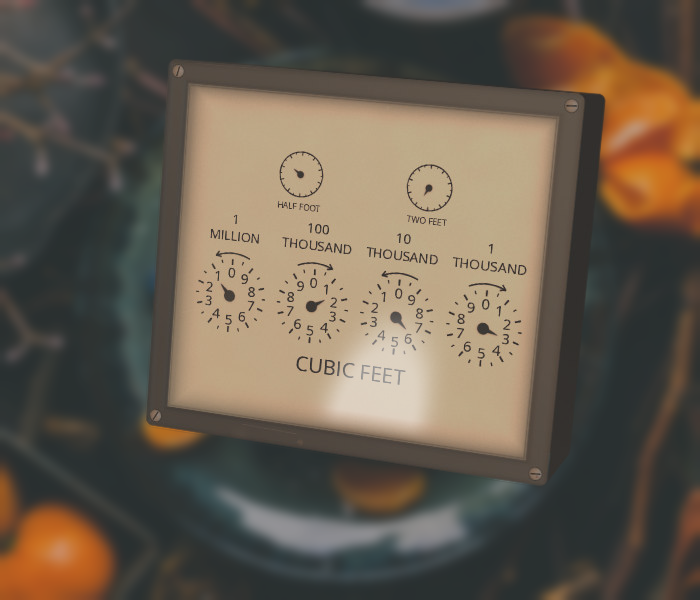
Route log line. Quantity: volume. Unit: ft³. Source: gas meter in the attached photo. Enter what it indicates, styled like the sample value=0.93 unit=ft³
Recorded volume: value=116300 unit=ft³
